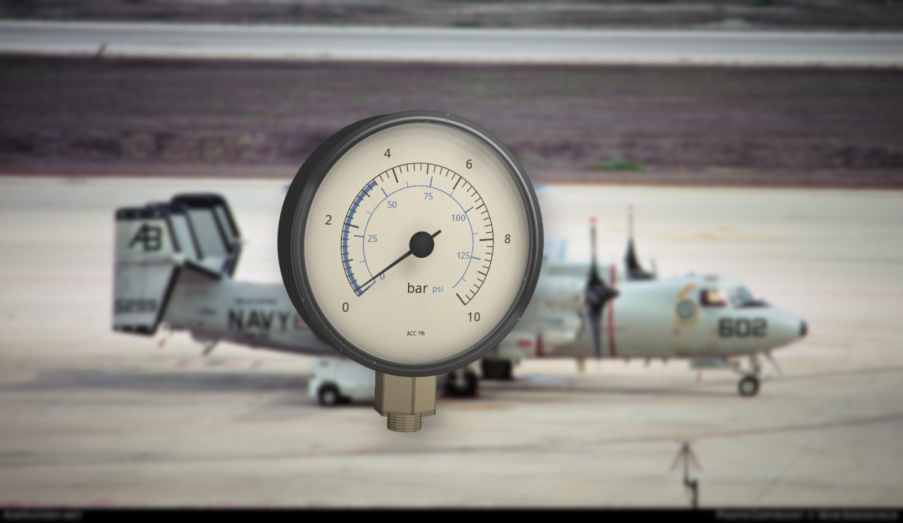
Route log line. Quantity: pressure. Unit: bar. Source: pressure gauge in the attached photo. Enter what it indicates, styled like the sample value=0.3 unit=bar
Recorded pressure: value=0.2 unit=bar
